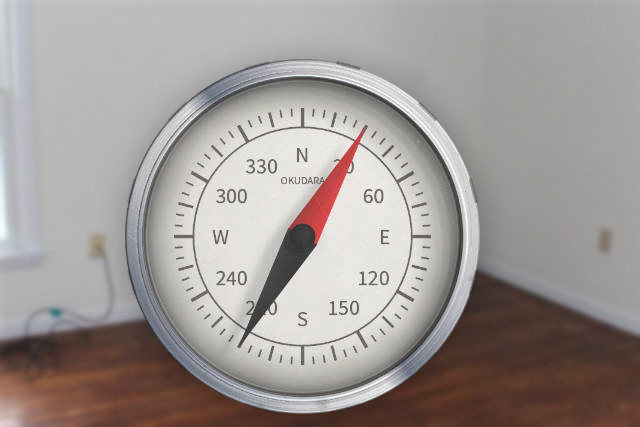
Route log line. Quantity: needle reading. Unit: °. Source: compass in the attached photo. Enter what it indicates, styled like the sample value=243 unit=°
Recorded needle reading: value=30 unit=°
